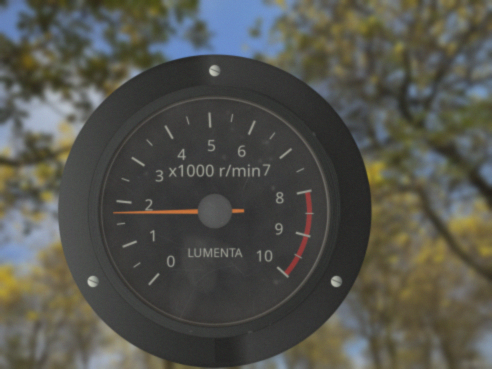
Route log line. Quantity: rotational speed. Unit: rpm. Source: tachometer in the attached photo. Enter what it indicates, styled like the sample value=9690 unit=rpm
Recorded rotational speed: value=1750 unit=rpm
